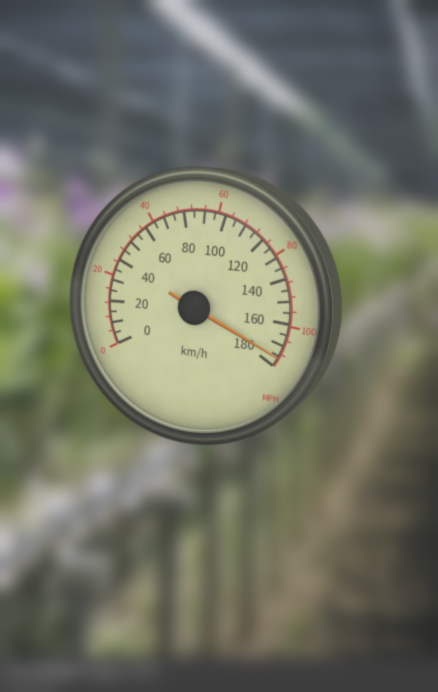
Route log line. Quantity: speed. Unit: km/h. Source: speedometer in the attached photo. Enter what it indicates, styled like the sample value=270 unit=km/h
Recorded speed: value=175 unit=km/h
